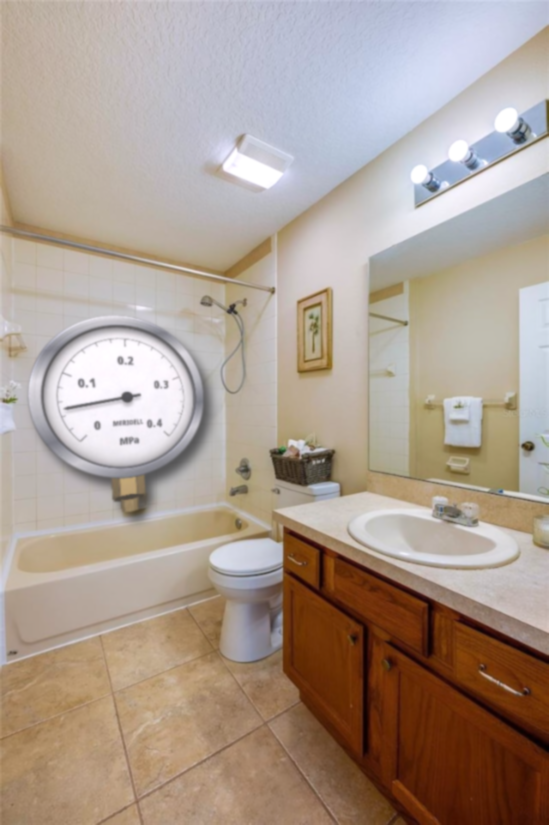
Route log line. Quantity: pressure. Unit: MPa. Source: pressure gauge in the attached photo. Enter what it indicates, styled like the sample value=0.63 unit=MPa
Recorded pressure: value=0.05 unit=MPa
